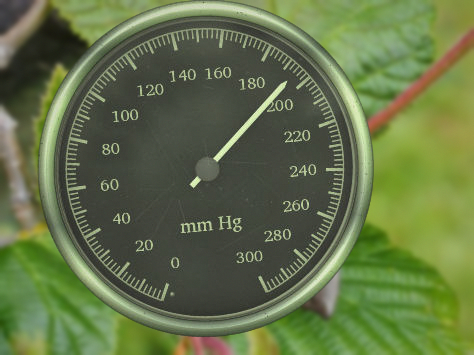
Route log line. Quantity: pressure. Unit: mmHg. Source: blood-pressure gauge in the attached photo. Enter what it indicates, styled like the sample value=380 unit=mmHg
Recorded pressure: value=194 unit=mmHg
